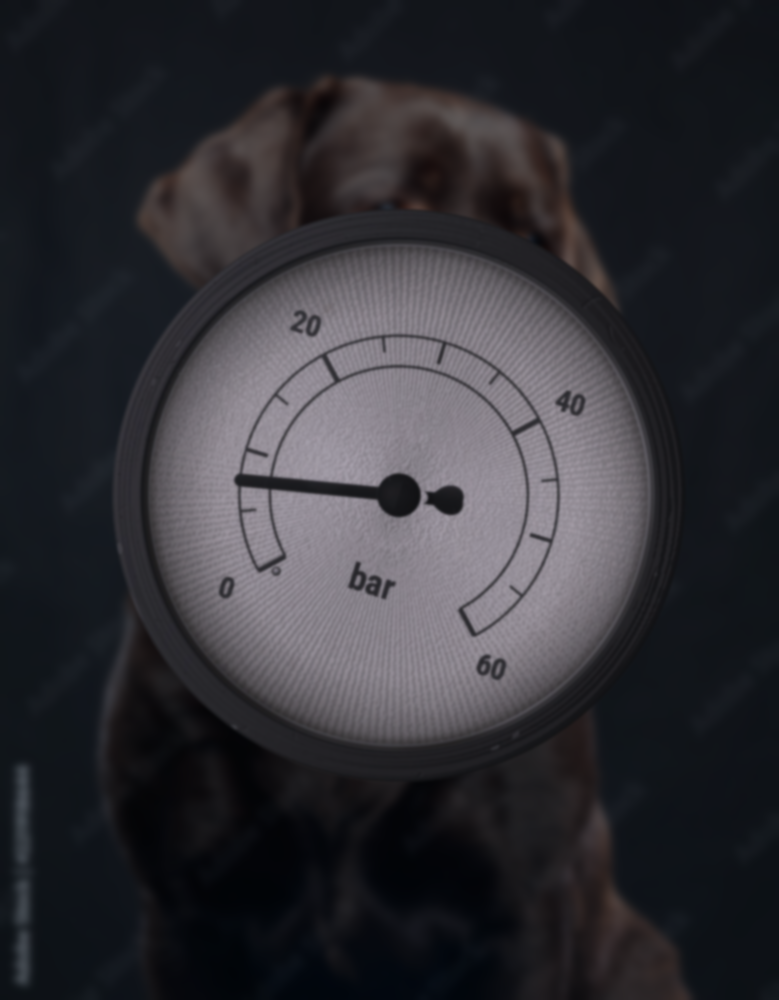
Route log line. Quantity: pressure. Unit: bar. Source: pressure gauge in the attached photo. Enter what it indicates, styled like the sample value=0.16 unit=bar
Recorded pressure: value=7.5 unit=bar
